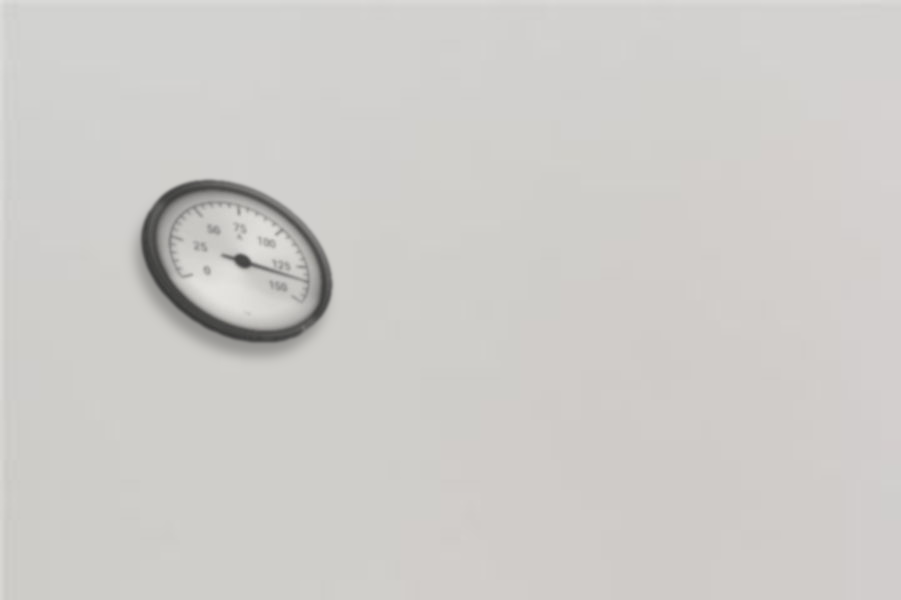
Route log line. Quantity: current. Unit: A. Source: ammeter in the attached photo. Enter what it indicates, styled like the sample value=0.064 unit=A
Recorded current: value=135 unit=A
